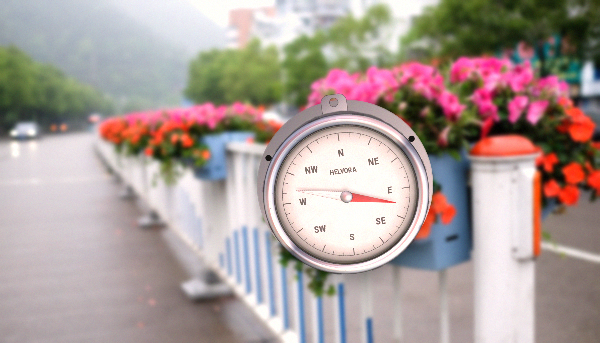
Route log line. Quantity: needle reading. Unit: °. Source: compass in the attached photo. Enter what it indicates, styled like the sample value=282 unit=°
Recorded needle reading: value=105 unit=°
